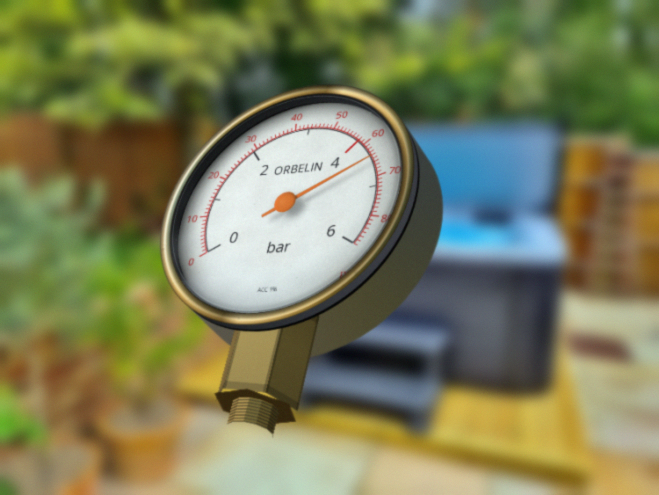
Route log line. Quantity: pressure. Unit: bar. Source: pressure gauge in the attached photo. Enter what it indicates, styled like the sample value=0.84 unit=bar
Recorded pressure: value=4.5 unit=bar
